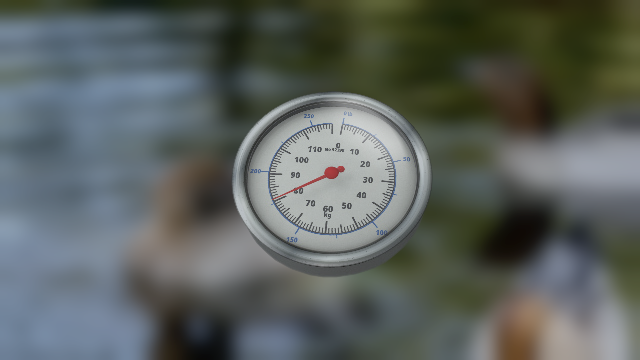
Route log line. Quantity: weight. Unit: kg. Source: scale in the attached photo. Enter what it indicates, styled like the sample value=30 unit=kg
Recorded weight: value=80 unit=kg
